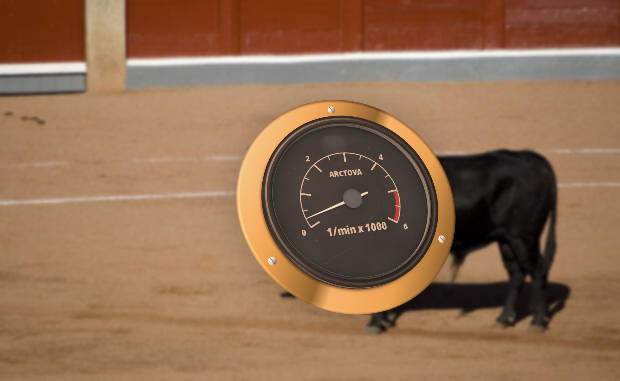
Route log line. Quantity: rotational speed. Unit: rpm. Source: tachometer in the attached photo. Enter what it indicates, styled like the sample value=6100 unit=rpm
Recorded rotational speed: value=250 unit=rpm
